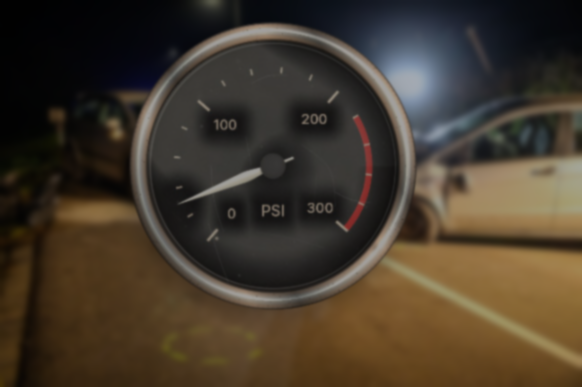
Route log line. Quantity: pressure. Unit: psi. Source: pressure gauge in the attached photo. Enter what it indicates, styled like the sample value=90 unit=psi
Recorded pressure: value=30 unit=psi
